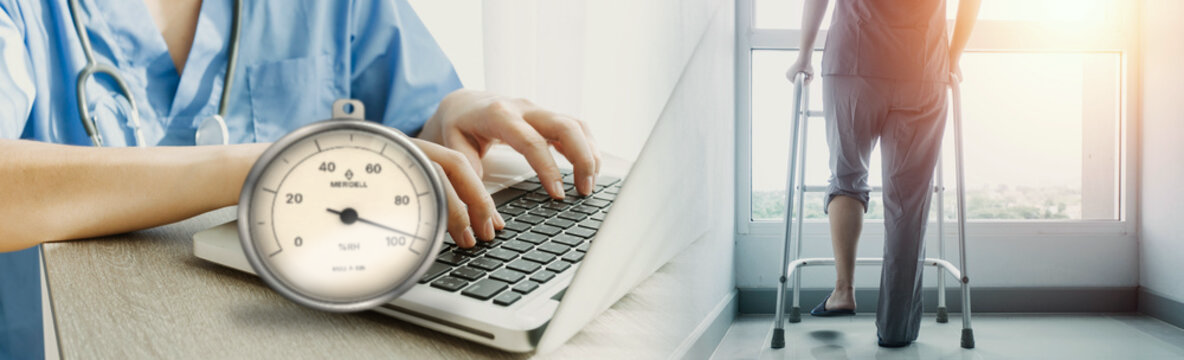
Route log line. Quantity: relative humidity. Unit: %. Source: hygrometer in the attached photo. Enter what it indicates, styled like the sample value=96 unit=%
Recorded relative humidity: value=95 unit=%
